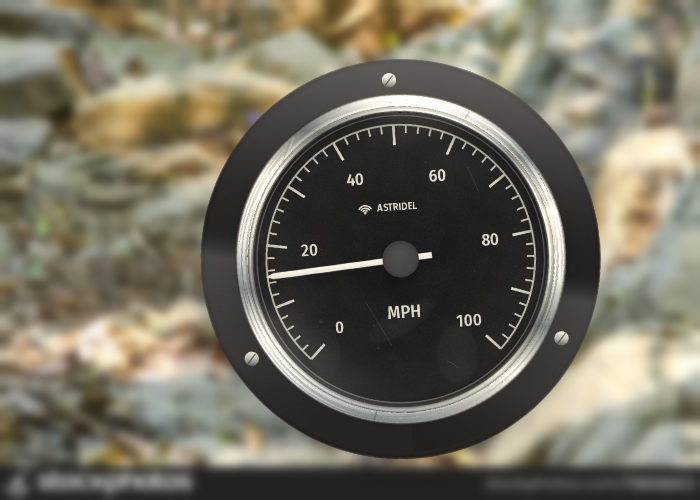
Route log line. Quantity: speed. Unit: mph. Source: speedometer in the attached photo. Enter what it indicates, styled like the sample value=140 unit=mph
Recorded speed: value=15 unit=mph
